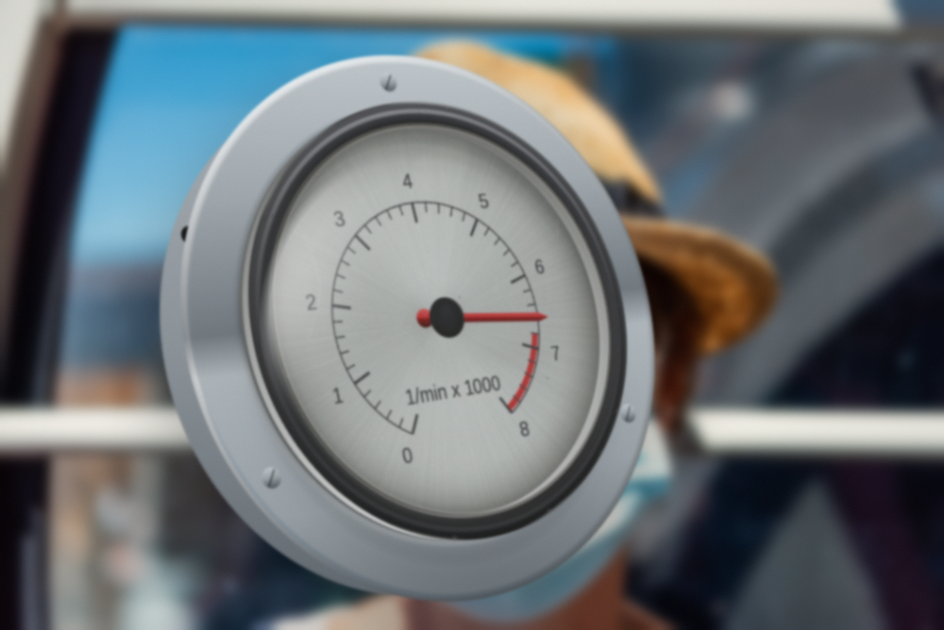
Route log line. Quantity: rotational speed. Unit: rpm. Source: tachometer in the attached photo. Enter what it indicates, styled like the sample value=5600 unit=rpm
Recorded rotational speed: value=6600 unit=rpm
